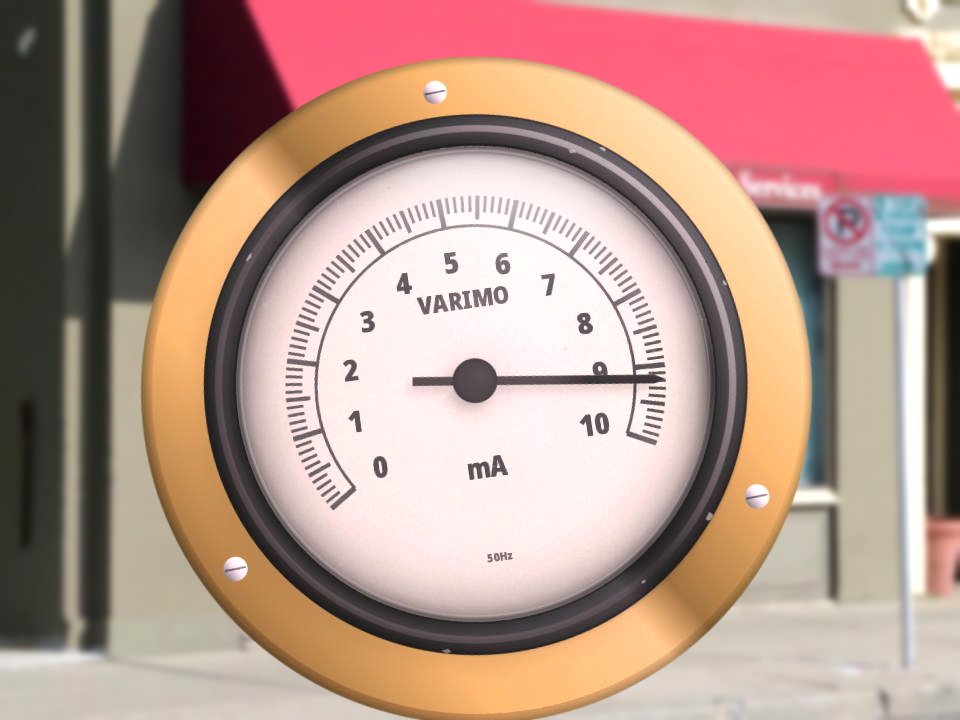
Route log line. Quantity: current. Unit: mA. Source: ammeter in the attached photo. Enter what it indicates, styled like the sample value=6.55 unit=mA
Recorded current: value=9.2 unit=mA
